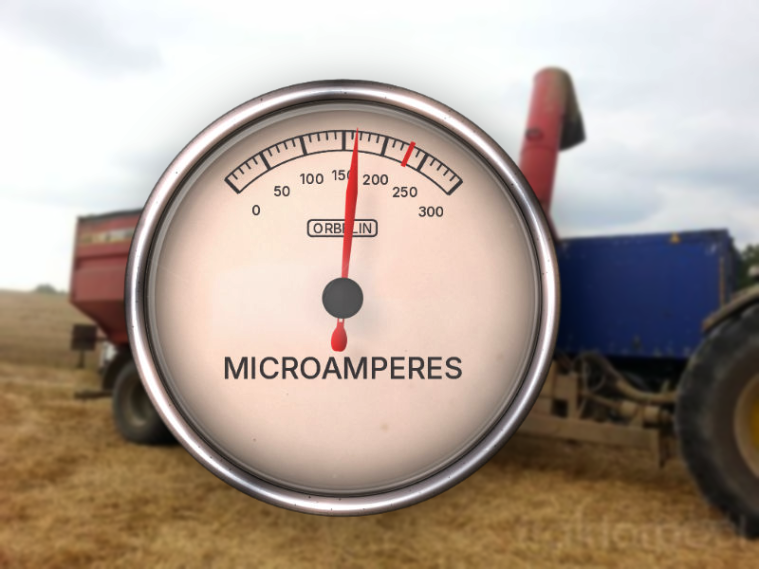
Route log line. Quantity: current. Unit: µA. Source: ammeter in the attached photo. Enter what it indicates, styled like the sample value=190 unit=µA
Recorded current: value=165 unit=µA
